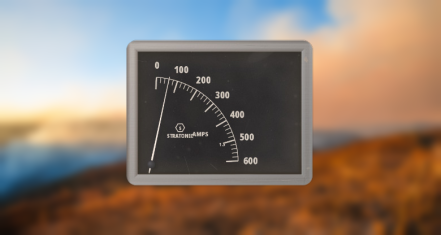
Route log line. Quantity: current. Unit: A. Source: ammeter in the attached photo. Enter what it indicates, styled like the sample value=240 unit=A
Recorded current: value=60 unit=A
